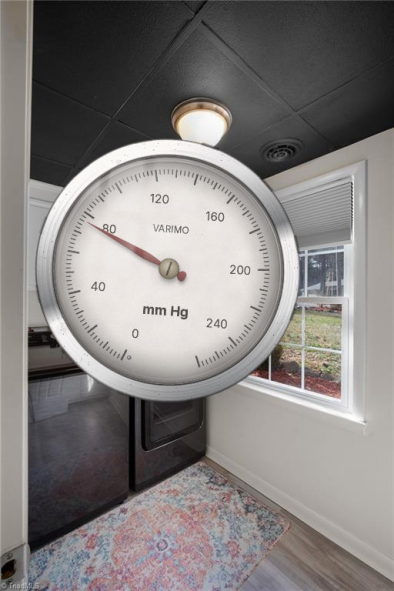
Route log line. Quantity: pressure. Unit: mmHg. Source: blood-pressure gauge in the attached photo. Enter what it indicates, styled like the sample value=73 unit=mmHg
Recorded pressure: value=76 unit=mmHg
